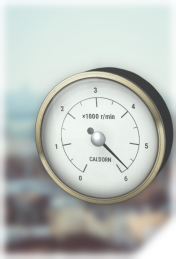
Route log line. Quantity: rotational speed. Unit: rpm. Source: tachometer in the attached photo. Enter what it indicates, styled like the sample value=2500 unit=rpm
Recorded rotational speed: value=5750 unit=rpm
